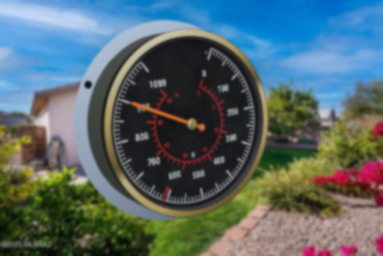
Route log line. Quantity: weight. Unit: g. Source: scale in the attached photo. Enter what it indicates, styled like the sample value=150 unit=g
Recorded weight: value=900 unit=g
